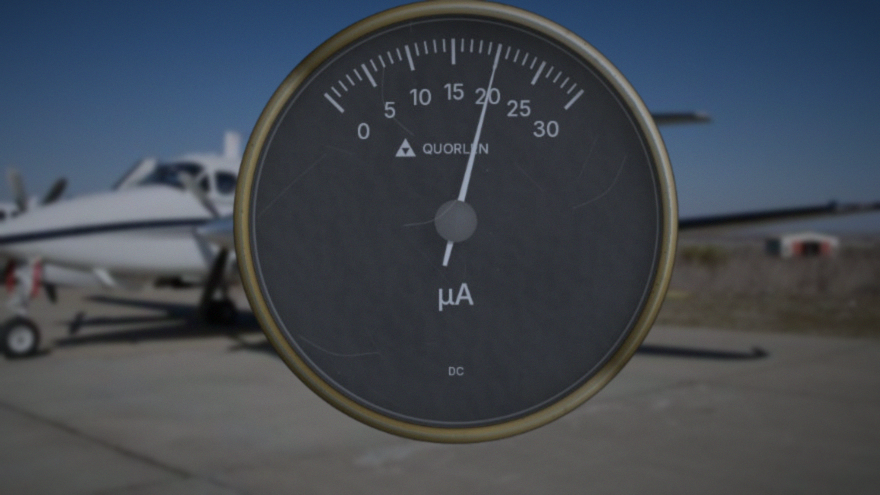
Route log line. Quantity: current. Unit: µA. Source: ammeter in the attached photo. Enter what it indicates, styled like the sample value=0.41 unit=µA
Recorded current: value=20 unit=µA
